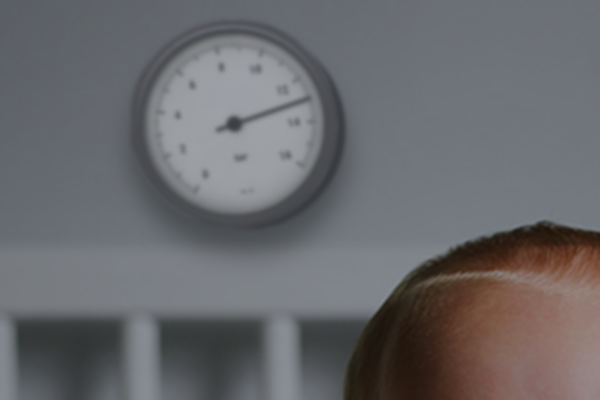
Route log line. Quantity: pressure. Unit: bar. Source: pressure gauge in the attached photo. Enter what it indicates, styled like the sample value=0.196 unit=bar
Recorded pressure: value=13 unit=bar
